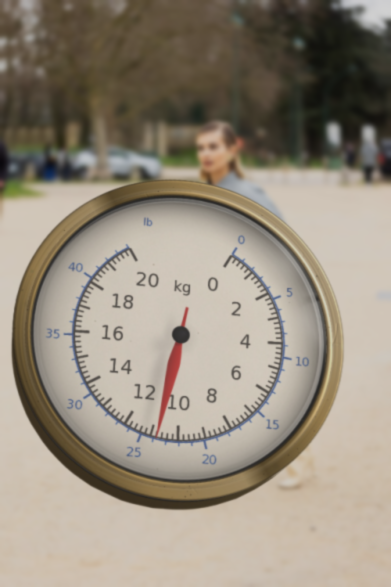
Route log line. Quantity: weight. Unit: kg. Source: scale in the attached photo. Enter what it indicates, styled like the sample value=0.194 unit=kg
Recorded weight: value=10.8 unit=kg
